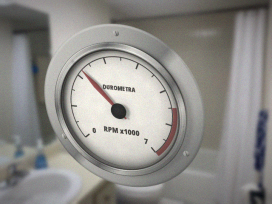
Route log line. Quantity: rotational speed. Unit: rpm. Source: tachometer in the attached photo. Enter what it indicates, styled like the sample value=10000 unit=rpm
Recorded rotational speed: value=2250 unit=rpm
